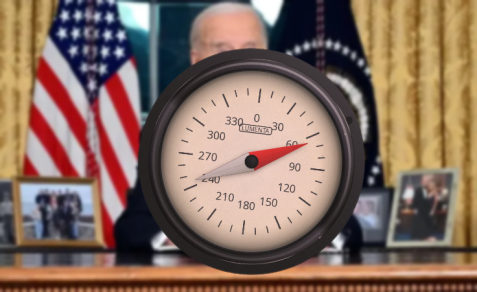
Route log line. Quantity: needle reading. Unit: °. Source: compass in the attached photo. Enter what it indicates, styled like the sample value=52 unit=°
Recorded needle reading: value=65 unit=°
